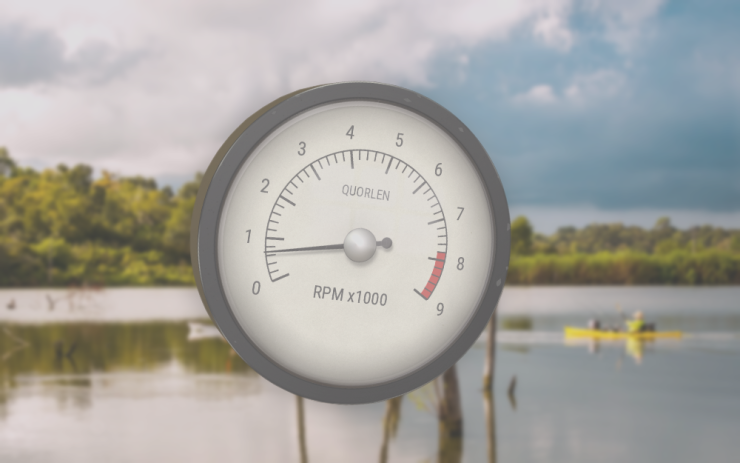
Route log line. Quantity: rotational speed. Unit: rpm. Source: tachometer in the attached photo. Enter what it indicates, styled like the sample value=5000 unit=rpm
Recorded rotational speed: value=700 unit=rpm
